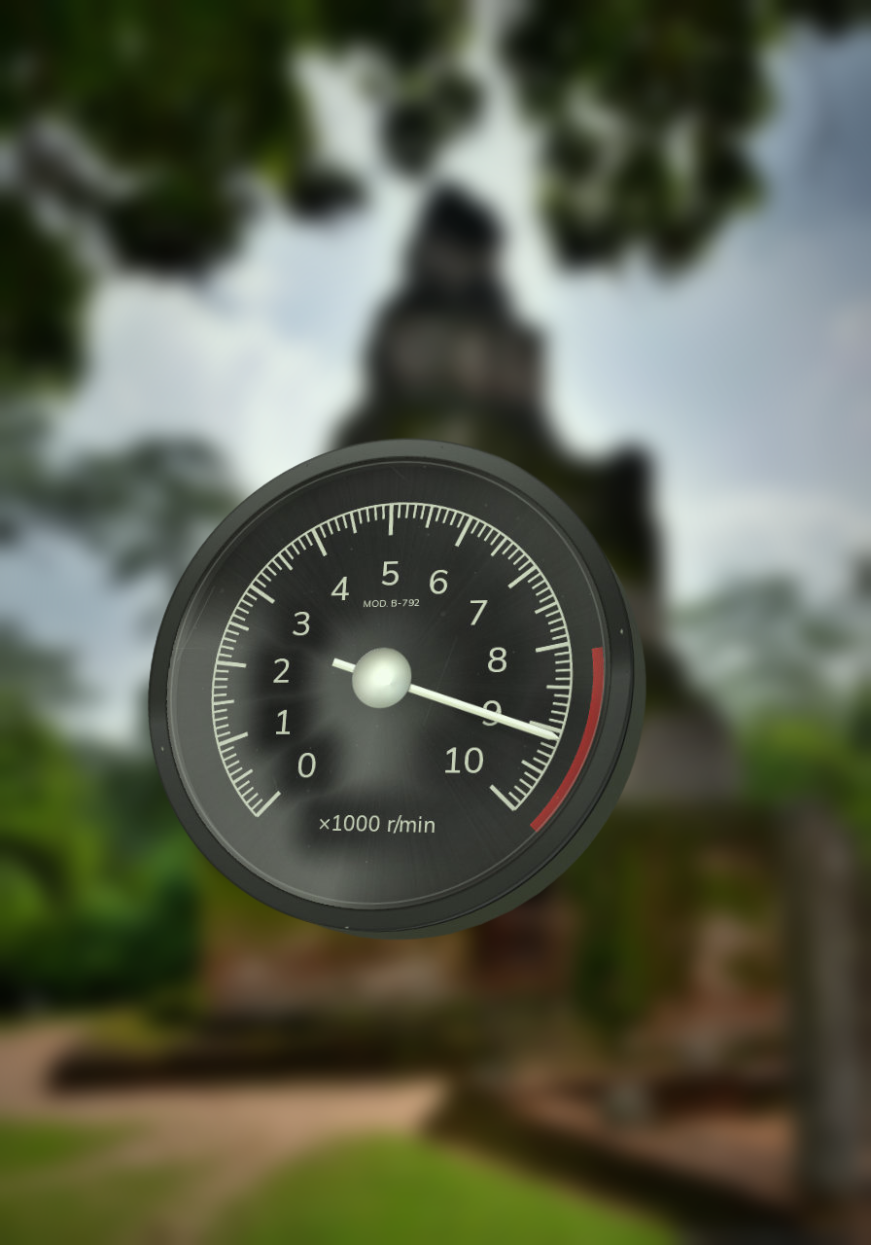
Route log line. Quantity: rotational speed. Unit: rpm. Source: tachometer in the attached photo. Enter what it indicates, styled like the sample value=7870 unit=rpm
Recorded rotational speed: value=9100 unit=rpm
